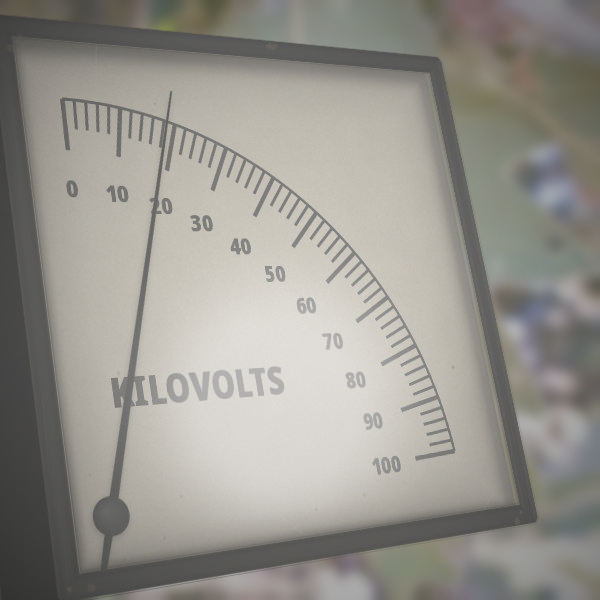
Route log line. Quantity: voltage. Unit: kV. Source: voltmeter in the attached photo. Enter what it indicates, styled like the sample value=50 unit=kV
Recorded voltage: value=18 unit=kV
